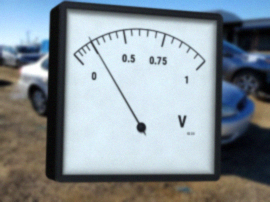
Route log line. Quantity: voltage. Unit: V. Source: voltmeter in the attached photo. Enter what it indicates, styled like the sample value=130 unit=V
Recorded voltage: value=0.25 unit=V
